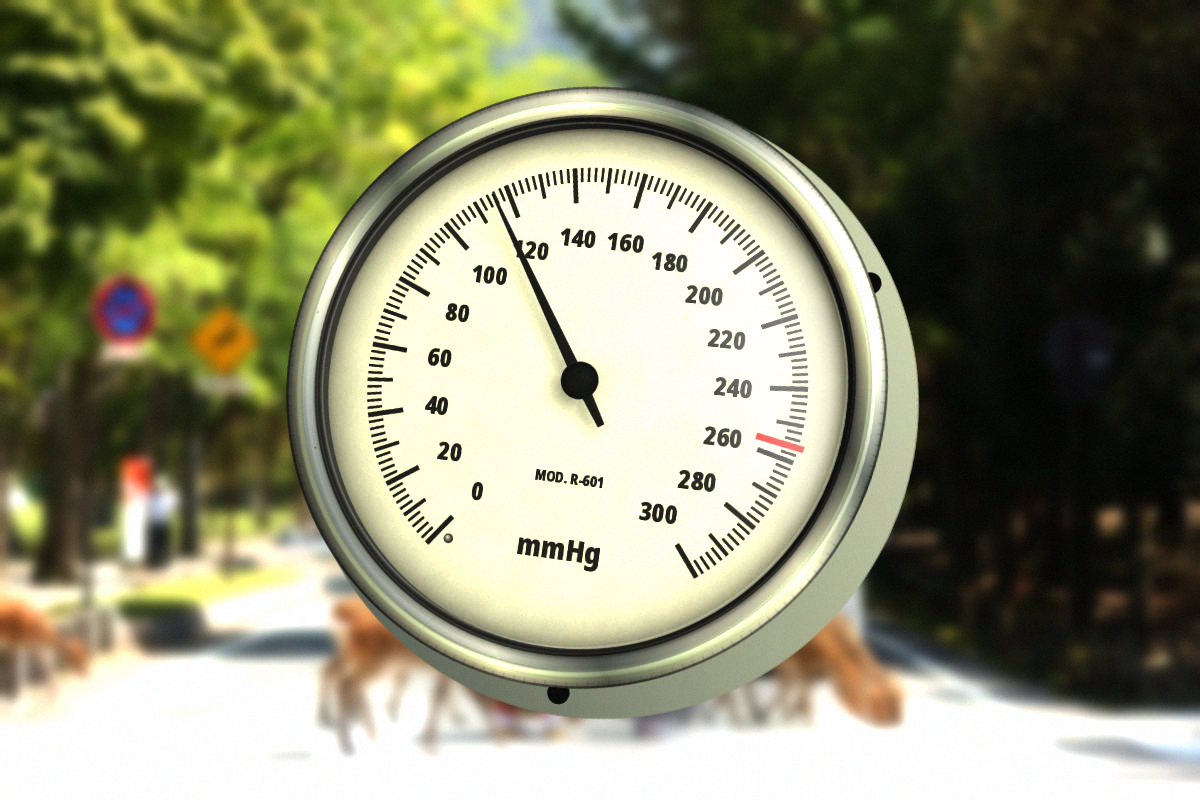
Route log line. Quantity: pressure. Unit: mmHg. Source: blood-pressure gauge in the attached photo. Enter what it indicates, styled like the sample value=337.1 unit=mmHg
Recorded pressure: value=116 unit=mmHg
